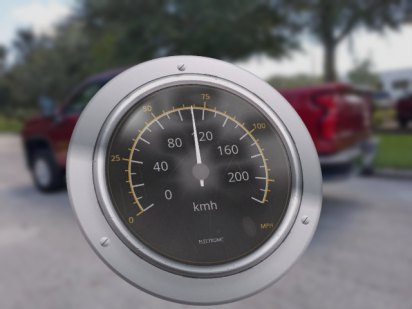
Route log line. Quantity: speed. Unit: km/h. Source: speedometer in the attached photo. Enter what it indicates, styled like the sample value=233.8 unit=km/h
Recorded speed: value=110 unit=km/h
